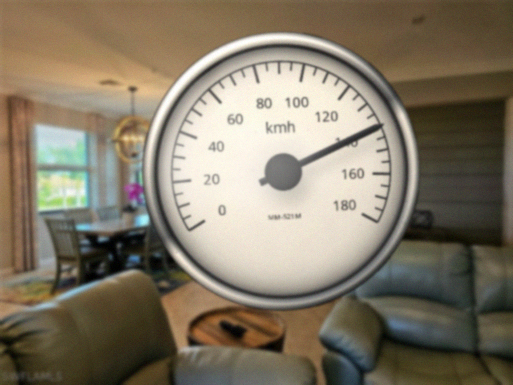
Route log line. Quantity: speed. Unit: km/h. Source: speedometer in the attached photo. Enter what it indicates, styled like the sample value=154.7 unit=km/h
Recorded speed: value=140 unit=km/h
